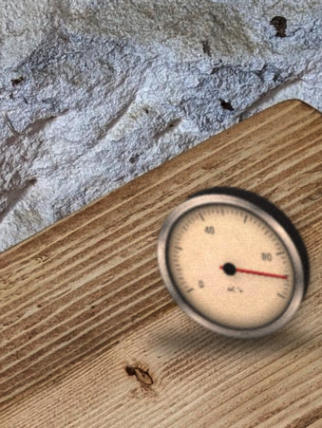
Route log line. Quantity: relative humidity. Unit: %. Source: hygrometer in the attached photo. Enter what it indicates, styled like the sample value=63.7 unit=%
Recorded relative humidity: value=90 unit=%
